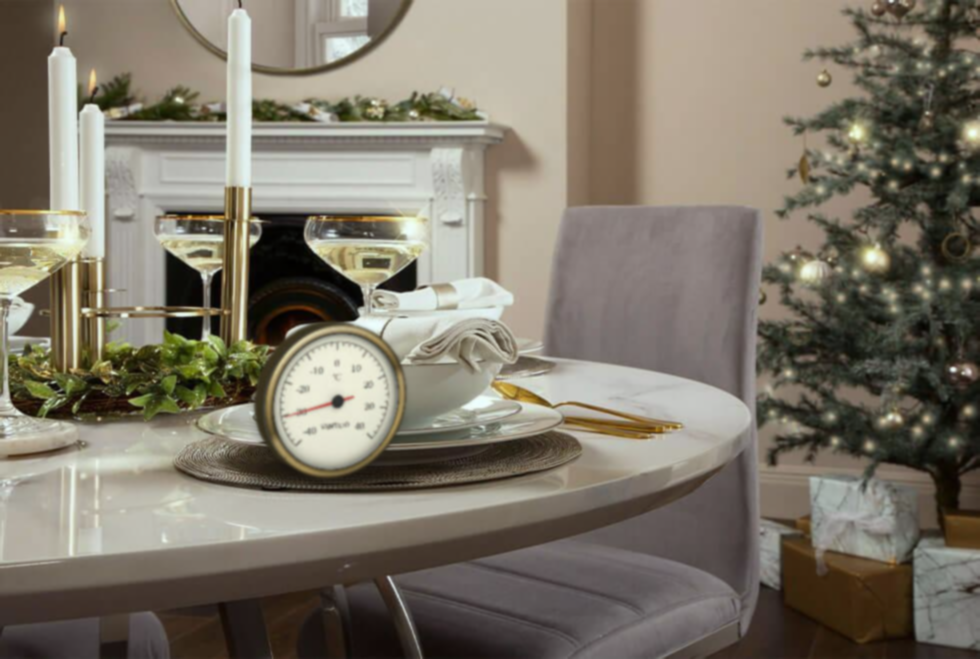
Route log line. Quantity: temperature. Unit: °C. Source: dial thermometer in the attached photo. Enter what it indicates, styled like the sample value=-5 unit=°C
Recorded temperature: value=-30 unit=°C
